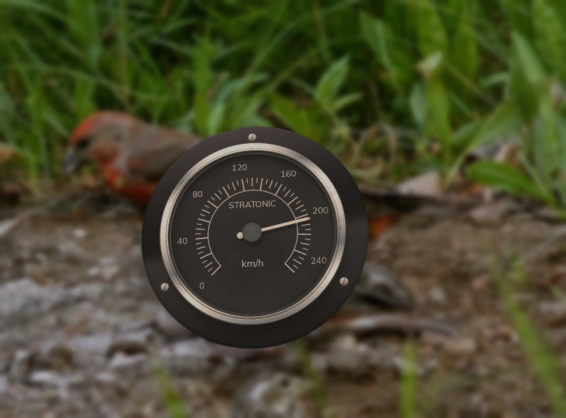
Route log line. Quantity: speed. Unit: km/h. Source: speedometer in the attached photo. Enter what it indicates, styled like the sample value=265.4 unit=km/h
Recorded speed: value=205 unit=km/h
